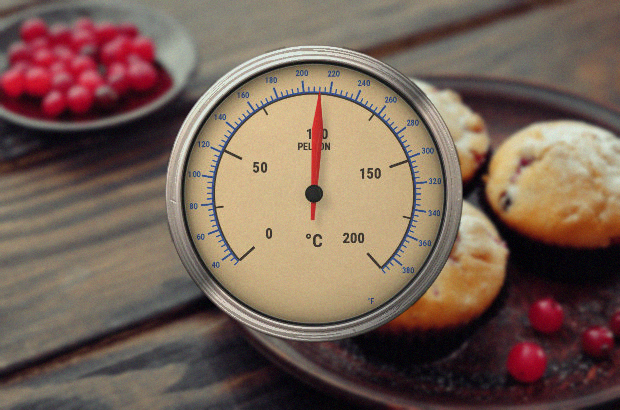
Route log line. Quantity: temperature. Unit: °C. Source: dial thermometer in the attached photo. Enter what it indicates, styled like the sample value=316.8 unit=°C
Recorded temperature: value=100 unit=°C
